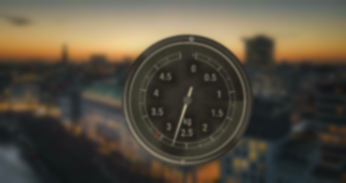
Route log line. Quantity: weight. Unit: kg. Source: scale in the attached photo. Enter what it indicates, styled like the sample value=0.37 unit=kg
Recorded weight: value=2.75 unit=kg
